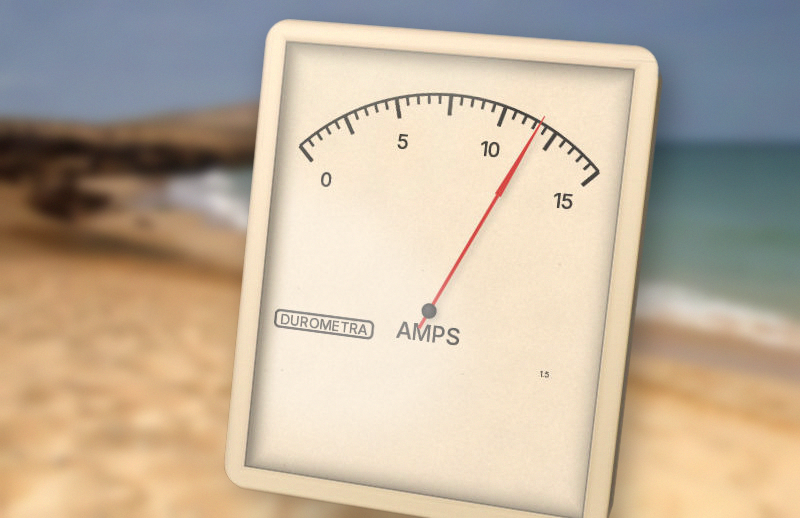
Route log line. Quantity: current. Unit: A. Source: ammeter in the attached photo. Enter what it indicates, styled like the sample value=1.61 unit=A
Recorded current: value=11.75 unit=A
